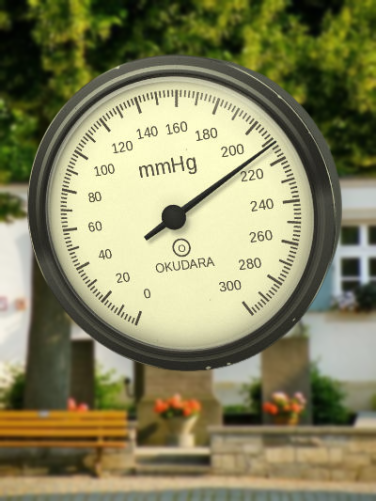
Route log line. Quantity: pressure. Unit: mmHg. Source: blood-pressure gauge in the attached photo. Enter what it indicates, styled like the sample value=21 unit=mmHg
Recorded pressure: value=212 unit=mmHg
